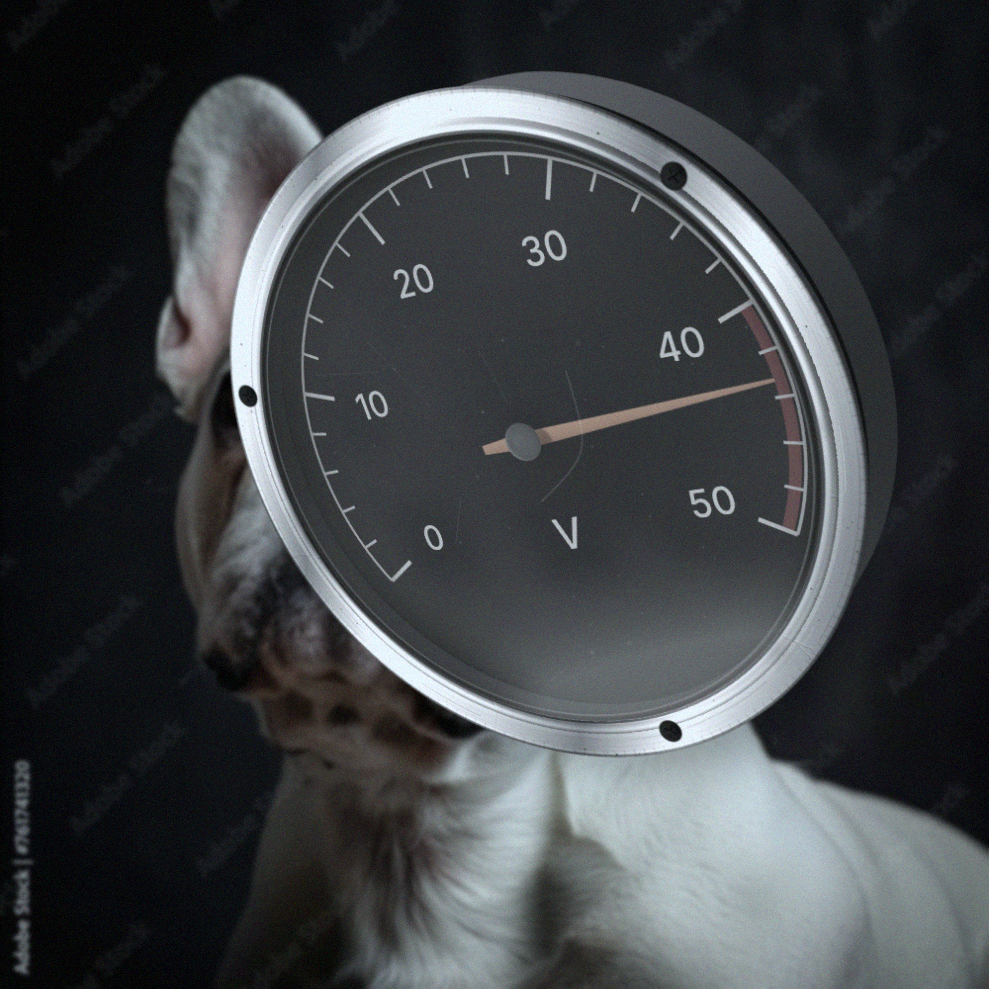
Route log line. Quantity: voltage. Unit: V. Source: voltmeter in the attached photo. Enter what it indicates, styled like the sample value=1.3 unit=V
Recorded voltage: value=43 unit=V
